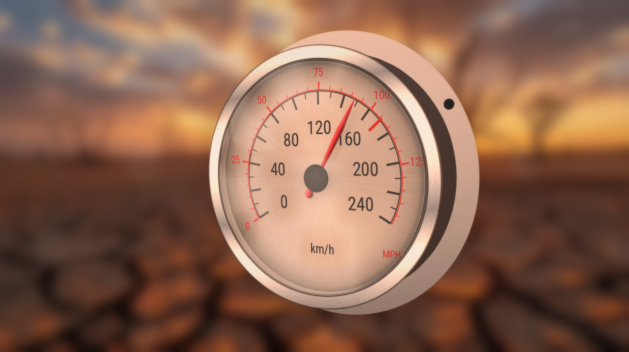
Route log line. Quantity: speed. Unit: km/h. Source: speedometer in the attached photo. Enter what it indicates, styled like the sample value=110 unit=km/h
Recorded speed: value=150 unit=km/h
